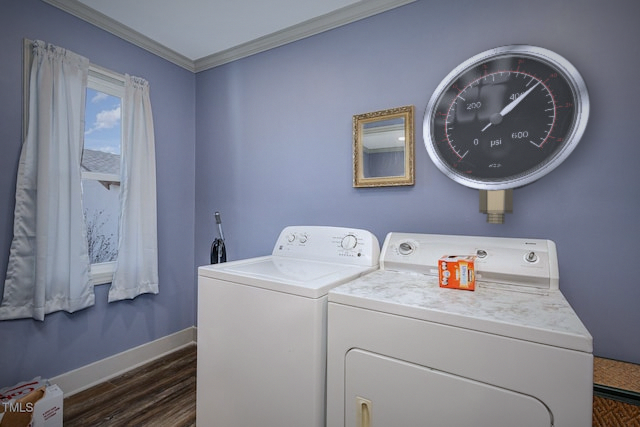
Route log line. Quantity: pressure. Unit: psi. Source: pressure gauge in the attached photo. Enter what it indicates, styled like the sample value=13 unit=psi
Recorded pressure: value=420 unit=psi
